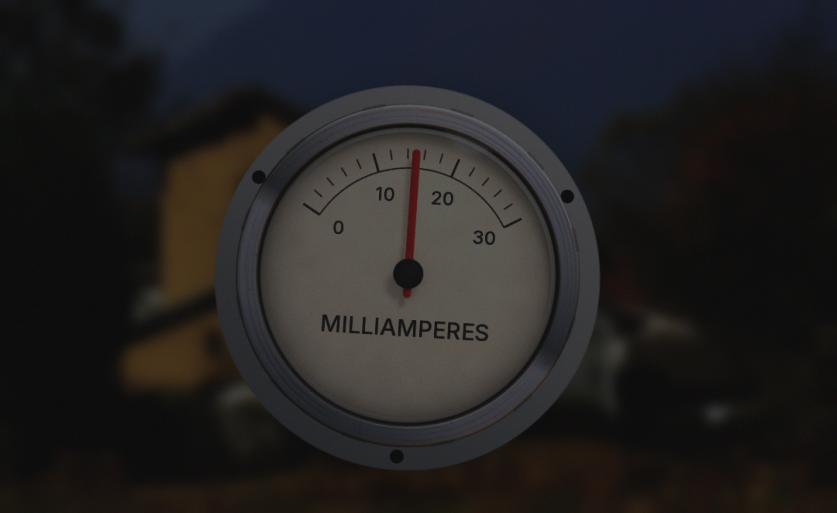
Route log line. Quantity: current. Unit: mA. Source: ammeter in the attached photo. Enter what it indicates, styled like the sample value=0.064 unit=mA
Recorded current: value=15 unit=mA
